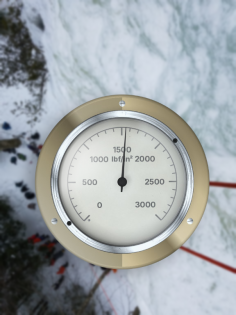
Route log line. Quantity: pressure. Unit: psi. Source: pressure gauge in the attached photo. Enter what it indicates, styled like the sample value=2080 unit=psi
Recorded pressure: value=1550 unit=psi
